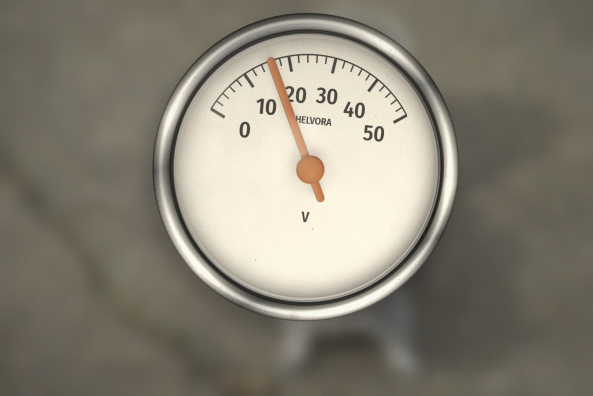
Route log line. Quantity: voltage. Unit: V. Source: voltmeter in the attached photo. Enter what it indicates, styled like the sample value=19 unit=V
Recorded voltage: value=16 unit=V
